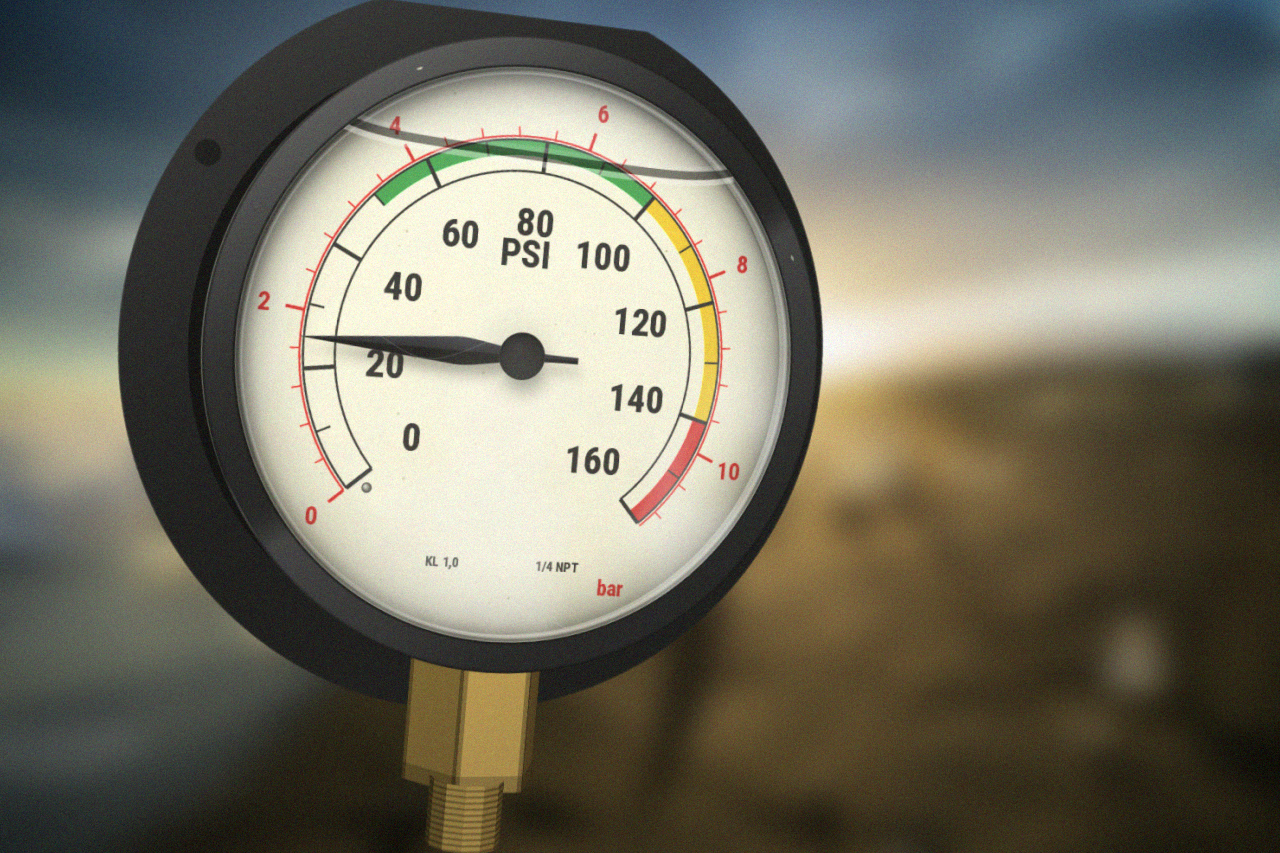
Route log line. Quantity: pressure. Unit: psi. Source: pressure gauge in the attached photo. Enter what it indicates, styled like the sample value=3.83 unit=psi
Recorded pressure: value=25 unit=psi
